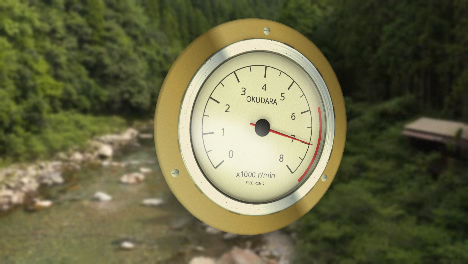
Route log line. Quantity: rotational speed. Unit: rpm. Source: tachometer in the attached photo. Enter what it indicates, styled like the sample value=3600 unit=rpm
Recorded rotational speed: value=7000 unit=rpm
